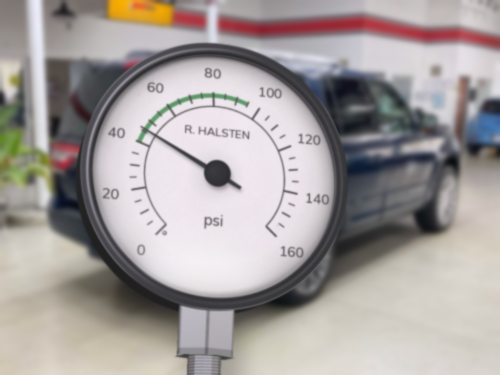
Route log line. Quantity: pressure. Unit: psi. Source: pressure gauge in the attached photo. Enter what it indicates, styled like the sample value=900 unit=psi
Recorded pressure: value=45 unit=psi
